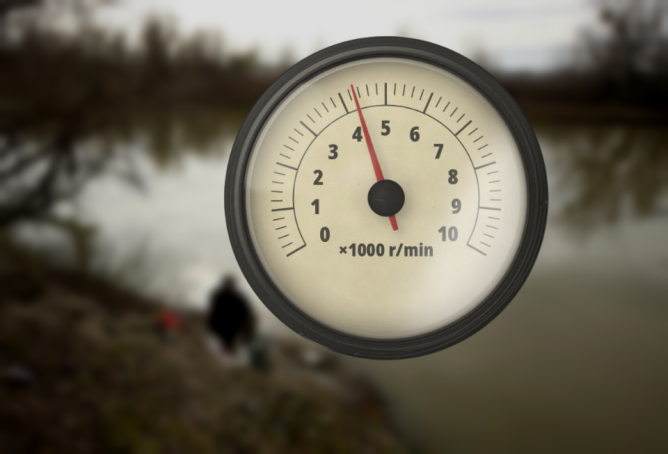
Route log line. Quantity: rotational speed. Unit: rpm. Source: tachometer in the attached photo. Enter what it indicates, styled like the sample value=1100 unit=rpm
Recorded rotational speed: value=4300 unit=rpm
